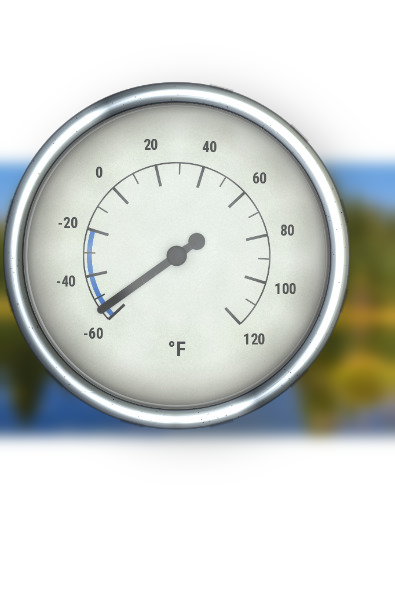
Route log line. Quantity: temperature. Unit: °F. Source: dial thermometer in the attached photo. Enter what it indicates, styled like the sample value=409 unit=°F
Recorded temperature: value=-55 unit=°F
